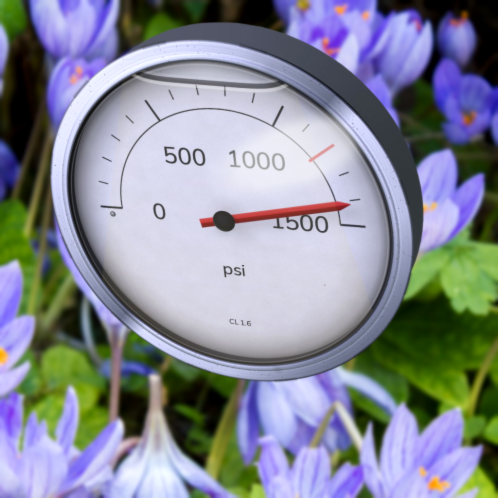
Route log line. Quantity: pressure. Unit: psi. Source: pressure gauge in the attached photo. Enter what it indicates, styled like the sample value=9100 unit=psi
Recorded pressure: value=1400 unit=psi
